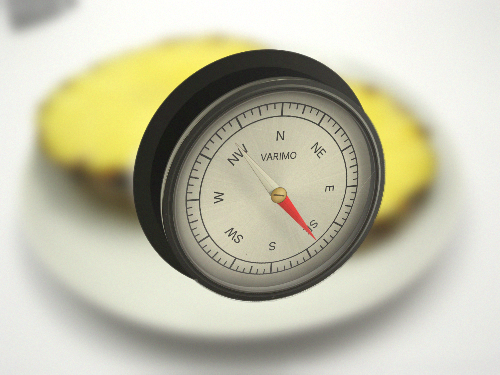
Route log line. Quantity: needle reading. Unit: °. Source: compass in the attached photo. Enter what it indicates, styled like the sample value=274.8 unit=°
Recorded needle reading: value=140 unit=°
